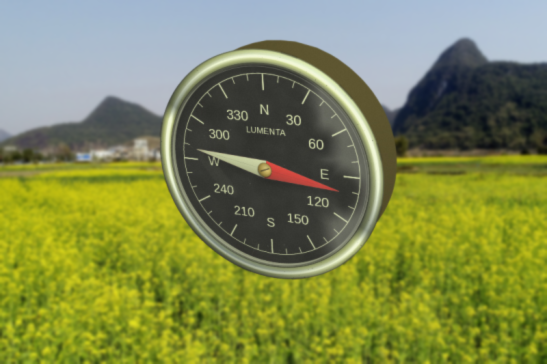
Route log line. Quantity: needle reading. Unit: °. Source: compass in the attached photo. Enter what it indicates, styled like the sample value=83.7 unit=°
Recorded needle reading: value=100 unit=°
